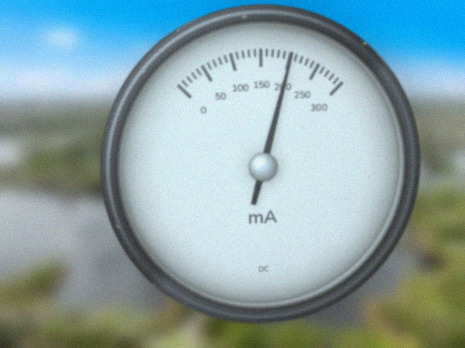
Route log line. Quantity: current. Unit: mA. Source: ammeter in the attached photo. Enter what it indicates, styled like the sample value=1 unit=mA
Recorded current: value=200 unit=mA
